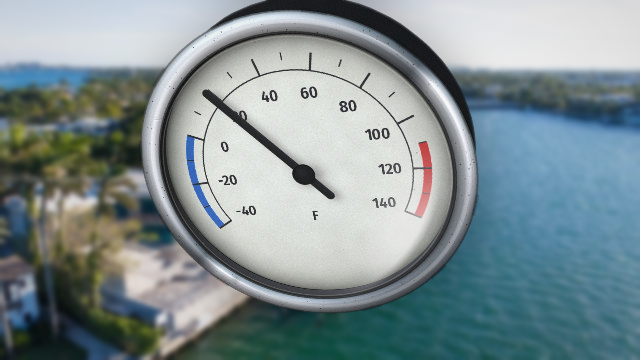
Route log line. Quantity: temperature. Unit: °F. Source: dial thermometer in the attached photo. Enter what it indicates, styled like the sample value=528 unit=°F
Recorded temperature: value=20 unit=°F
